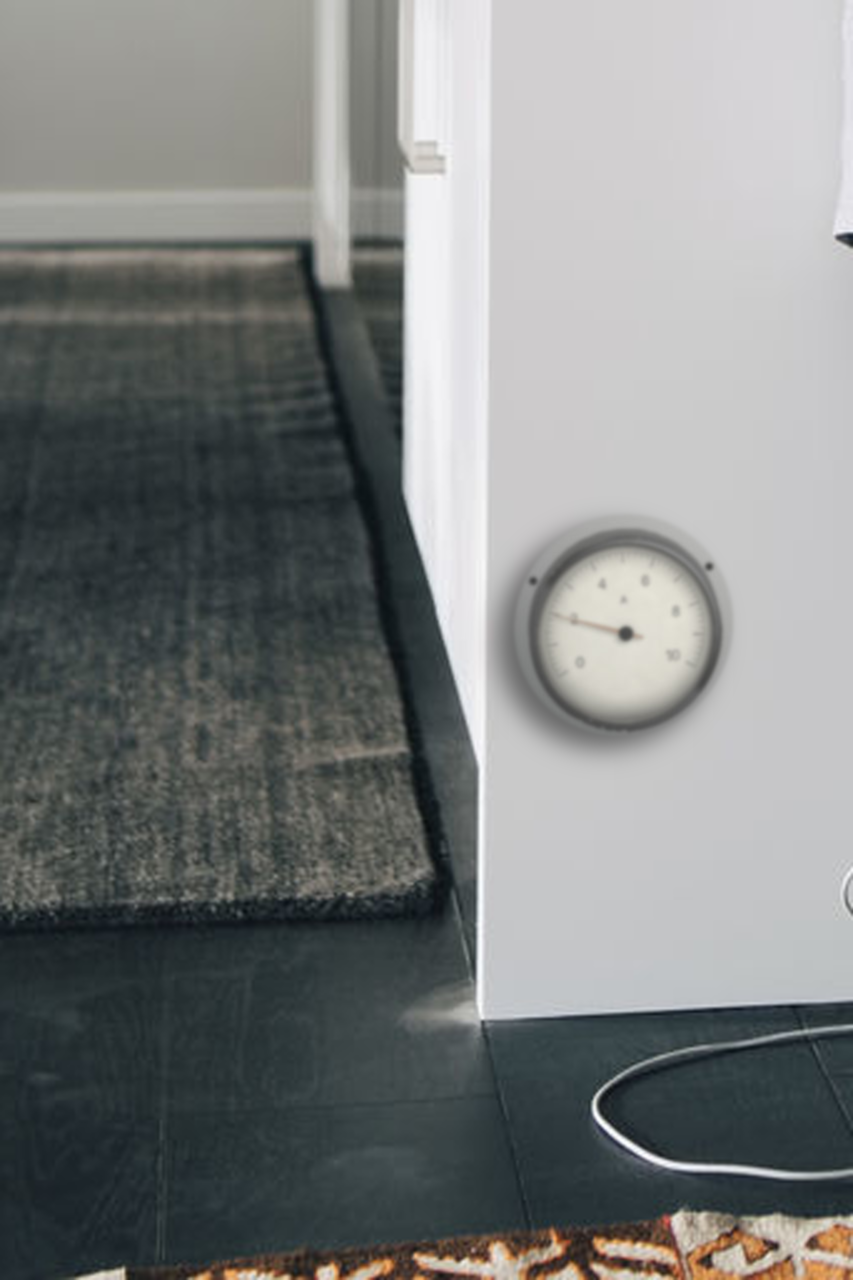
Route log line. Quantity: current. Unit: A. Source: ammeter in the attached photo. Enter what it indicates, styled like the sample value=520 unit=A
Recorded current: value=2 unit=A
